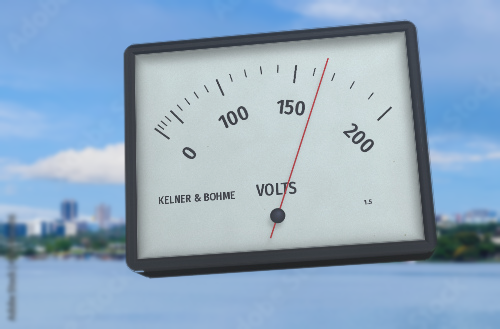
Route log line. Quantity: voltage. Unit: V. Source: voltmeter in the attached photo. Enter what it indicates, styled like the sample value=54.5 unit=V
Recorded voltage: value=165 unit=V
